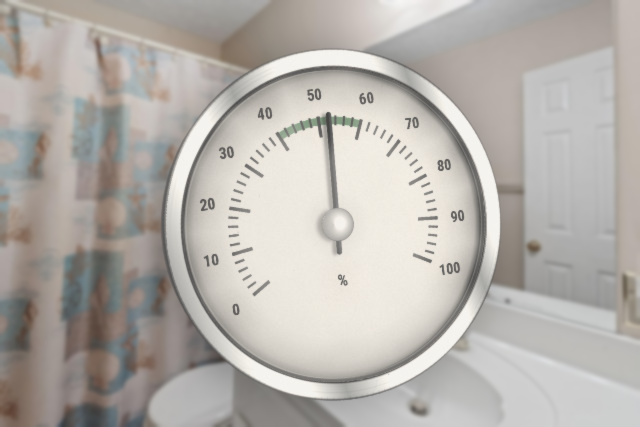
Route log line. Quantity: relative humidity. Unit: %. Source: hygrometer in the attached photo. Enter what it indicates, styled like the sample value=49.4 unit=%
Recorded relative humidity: value=52 unit=%
